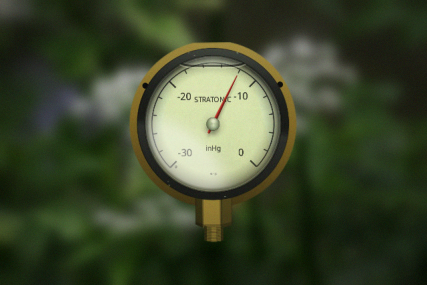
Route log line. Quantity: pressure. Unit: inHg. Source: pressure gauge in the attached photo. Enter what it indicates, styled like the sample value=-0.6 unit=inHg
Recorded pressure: value=-12 unit=inHg
